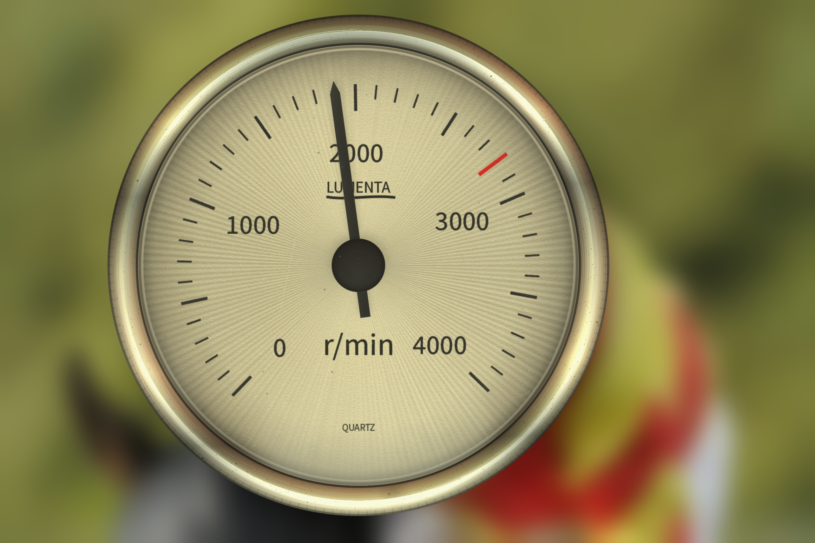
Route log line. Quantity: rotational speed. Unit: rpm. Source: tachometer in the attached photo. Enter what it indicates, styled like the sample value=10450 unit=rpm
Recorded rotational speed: value=1900 unit=rpm
